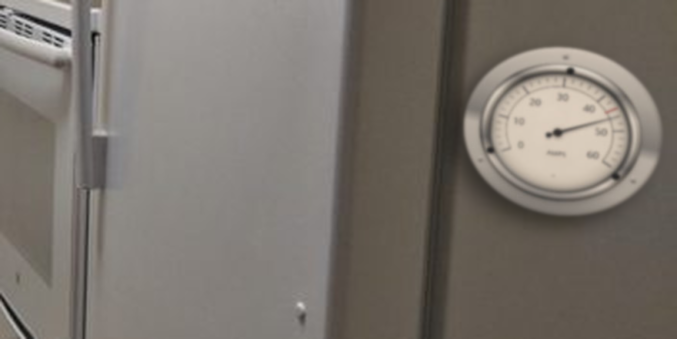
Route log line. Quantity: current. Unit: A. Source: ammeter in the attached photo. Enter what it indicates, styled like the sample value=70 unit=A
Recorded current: value=46 unit=A
